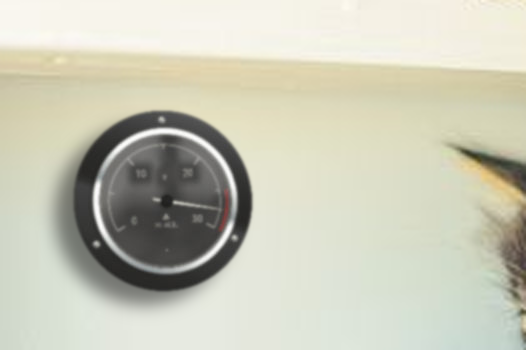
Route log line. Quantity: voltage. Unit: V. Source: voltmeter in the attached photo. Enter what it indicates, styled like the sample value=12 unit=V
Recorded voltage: value=27.5 unit=V
